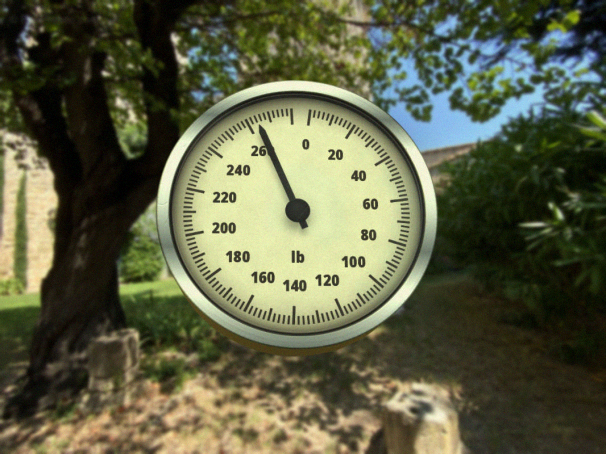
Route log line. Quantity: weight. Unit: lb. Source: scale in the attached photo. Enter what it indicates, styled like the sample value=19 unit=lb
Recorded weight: value=264 unit=lb
